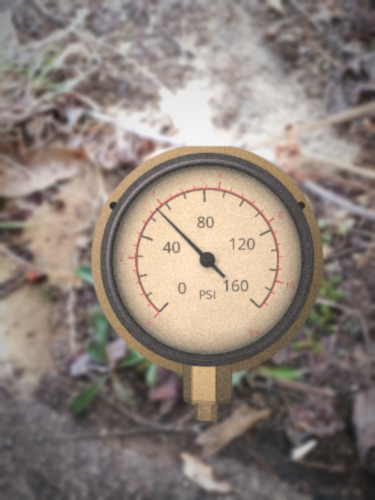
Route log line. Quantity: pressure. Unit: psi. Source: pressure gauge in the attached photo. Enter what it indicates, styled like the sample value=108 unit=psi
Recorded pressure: value=55 unit=psi
